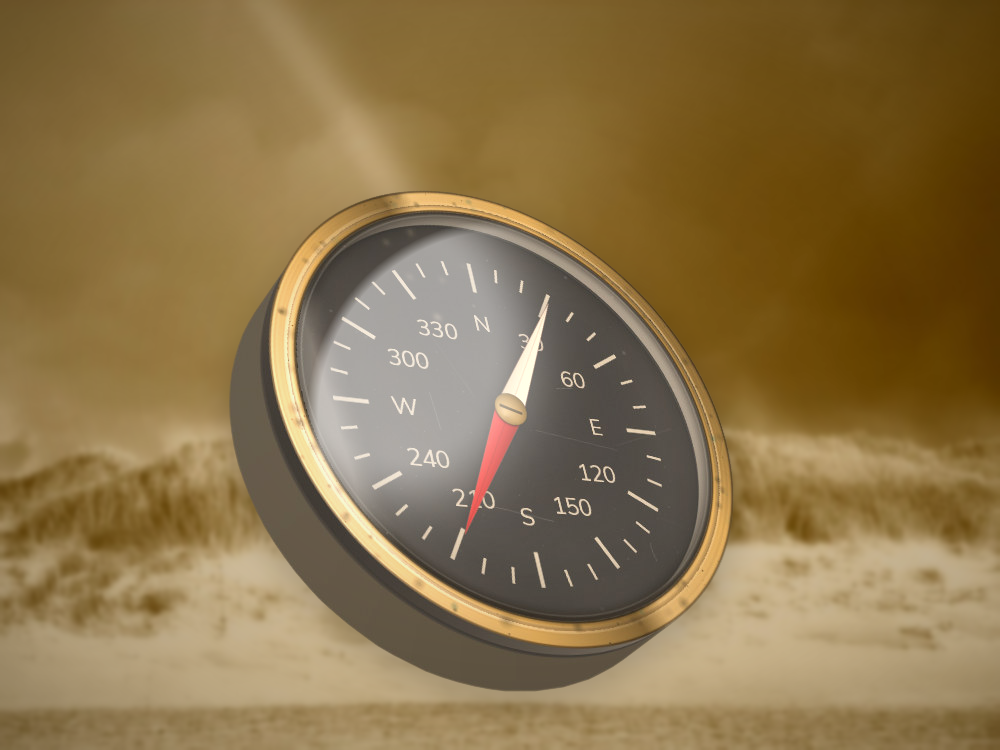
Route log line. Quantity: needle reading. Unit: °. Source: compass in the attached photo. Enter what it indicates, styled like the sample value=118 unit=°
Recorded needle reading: value=210 unit=°
